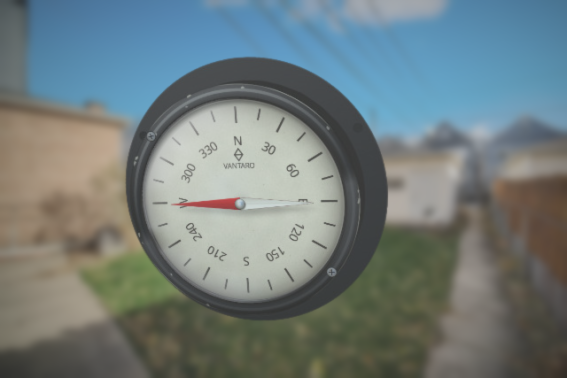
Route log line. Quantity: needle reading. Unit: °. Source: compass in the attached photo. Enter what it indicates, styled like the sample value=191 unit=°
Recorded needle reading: value=270 unit=°
